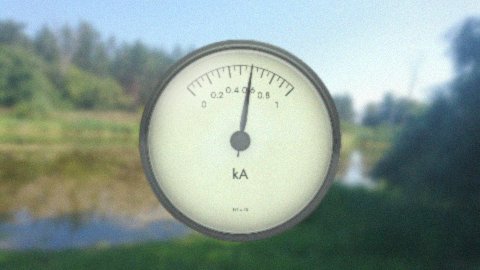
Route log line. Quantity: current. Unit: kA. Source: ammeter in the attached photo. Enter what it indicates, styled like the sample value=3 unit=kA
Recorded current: value=0.6 unit=kA
